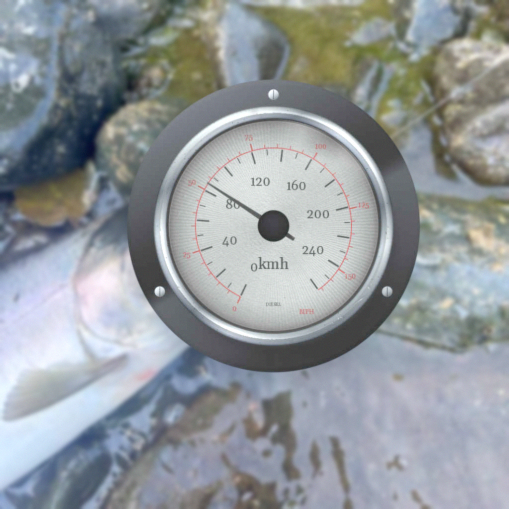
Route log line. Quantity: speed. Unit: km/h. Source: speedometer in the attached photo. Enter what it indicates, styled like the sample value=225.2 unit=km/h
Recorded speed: value=85 unit=km/h
